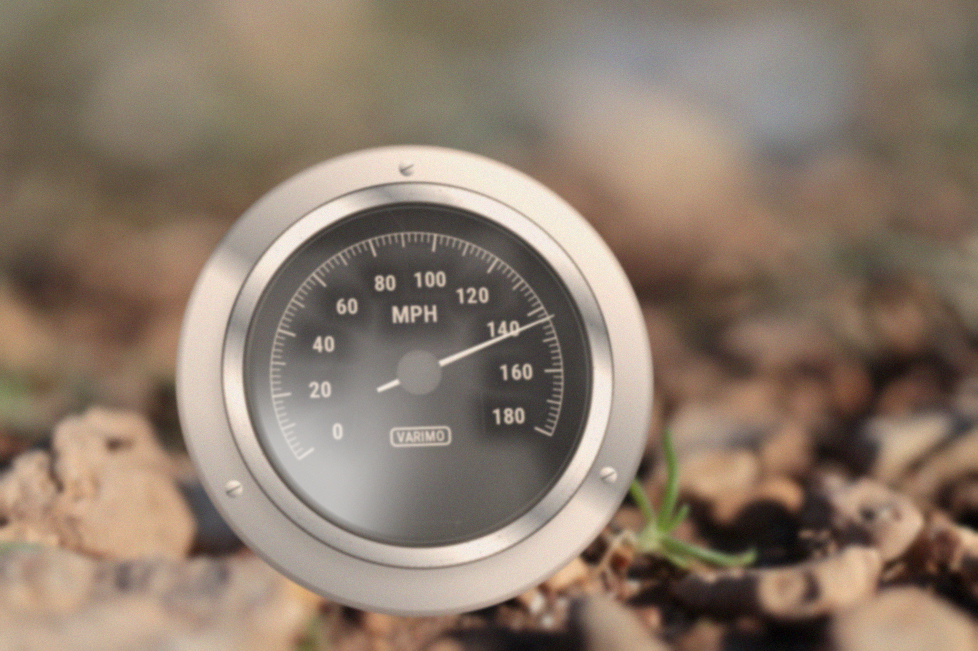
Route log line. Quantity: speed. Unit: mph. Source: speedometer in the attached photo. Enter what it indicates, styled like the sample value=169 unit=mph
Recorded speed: value=144 unit=mph
